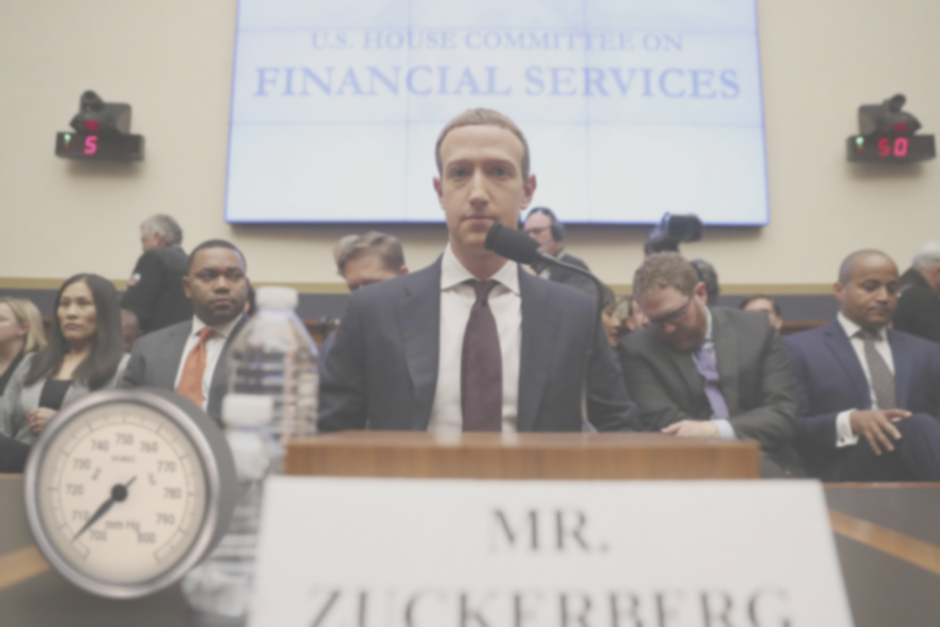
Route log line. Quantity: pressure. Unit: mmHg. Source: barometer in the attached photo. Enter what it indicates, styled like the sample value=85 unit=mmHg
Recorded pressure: value=705 unit=mmHg
